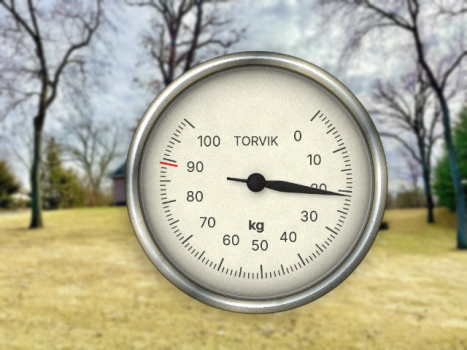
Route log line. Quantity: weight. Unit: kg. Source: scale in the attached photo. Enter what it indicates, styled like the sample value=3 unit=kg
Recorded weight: value=21 unit=kg
